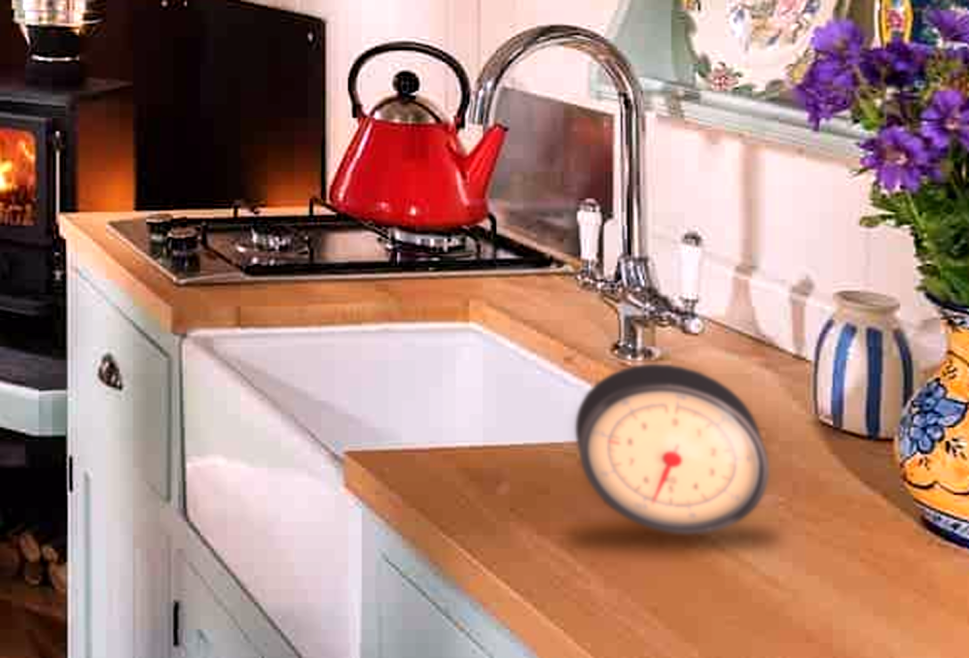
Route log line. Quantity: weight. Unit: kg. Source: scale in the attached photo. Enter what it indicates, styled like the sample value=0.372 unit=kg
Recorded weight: value=5.5 unit=kg
